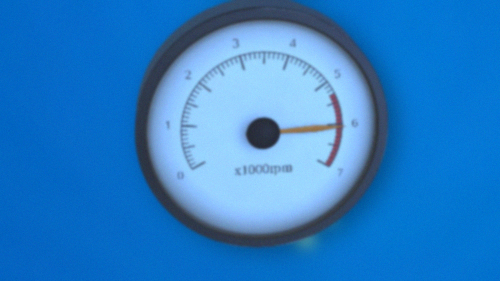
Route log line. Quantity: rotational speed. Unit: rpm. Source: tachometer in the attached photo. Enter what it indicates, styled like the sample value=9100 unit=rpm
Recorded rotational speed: value=6000 unit=rpm
